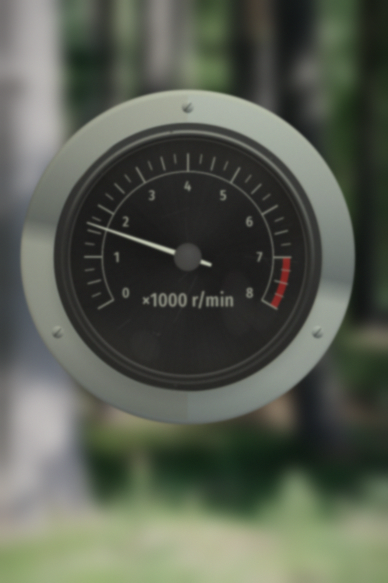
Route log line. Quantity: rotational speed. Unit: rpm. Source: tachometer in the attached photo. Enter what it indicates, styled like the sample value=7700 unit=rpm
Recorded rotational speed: value=1625 unit=rpm
